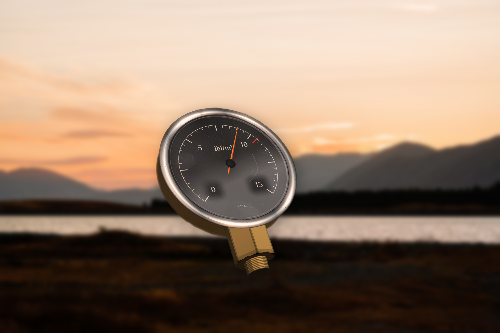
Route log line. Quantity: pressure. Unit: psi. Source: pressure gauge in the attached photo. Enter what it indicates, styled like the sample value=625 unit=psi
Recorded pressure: value=9 unit=psi
